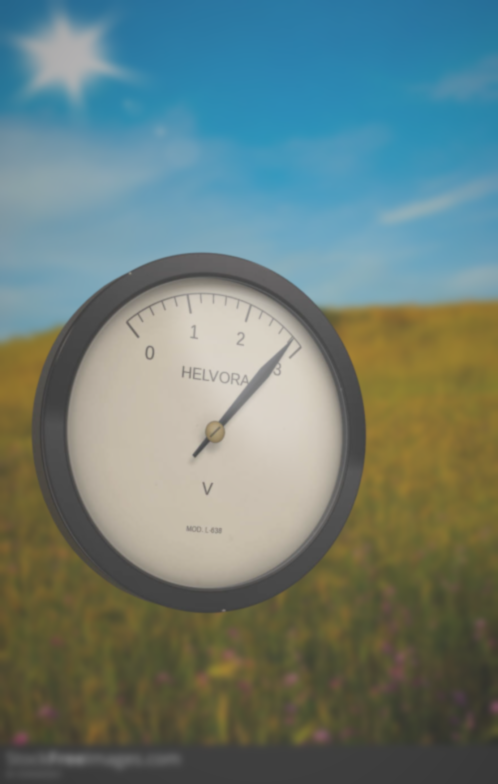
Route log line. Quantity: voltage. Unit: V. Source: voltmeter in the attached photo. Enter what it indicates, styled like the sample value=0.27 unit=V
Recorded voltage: value=2.8 unit=V
